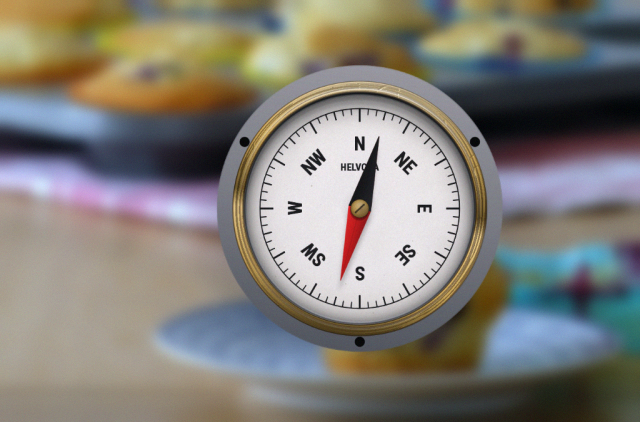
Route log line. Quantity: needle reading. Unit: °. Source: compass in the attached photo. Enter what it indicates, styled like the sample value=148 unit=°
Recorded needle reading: value=195 unit=°
